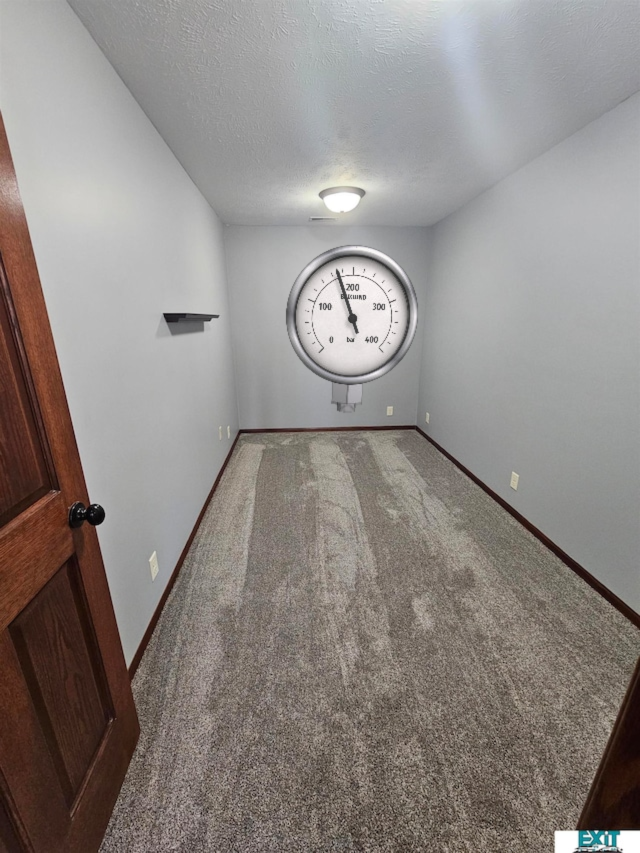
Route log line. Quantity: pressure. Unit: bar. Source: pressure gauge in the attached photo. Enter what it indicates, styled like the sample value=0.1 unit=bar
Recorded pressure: value=170 unit=bar
